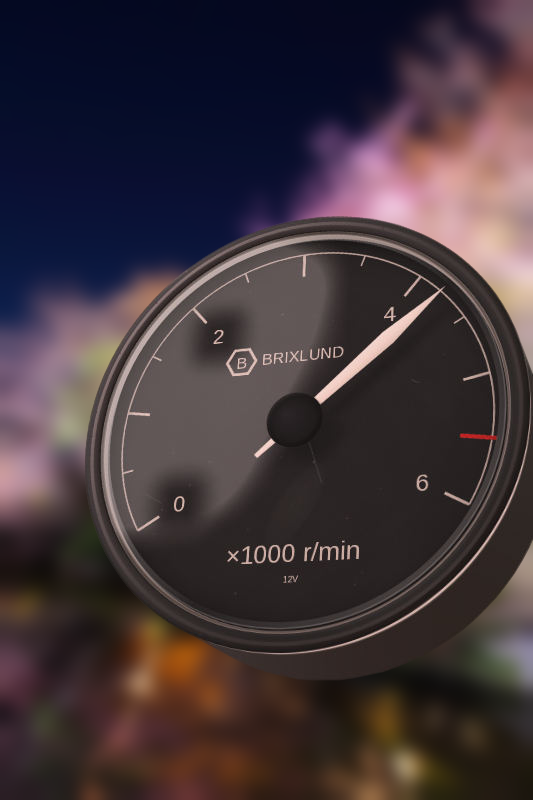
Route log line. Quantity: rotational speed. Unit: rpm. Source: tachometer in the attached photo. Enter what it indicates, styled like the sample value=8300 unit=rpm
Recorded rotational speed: value=4250 unit=rpm
